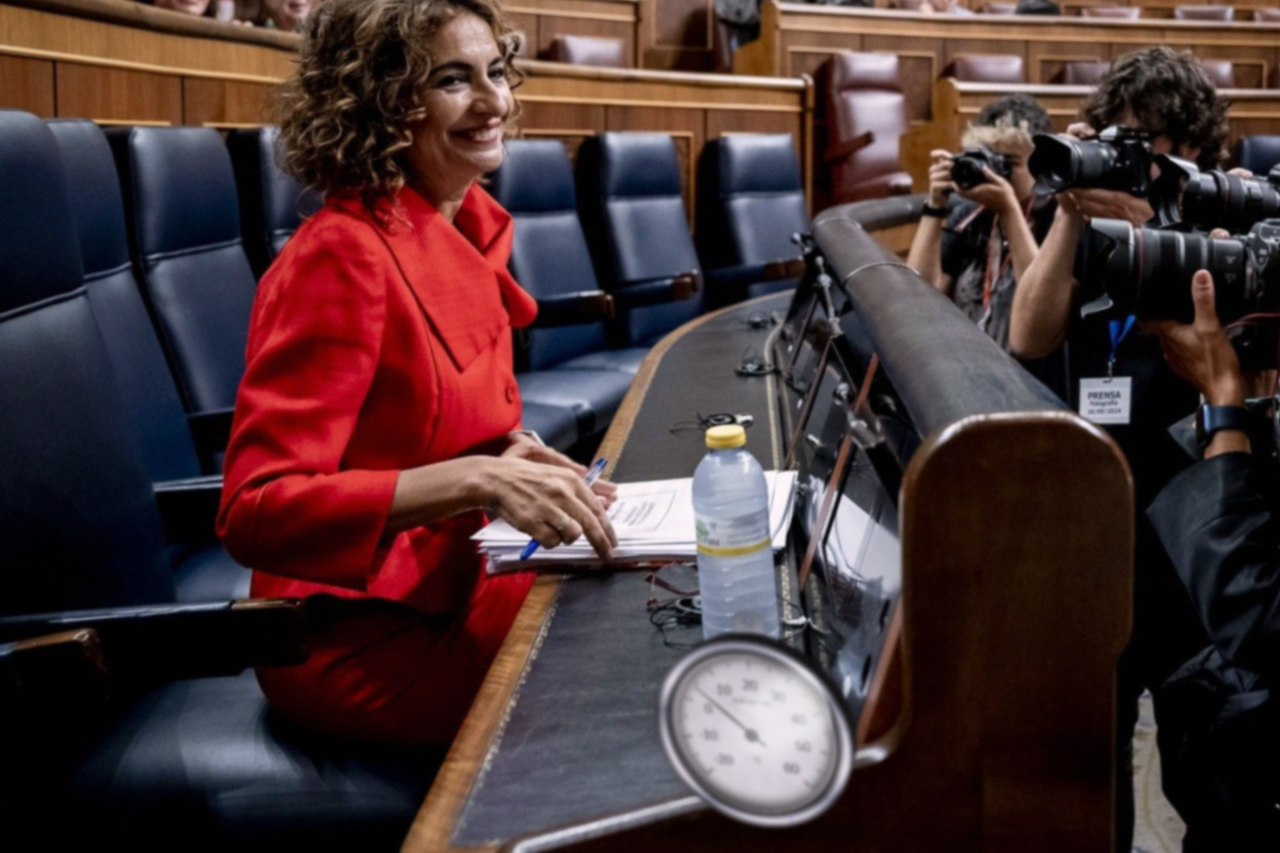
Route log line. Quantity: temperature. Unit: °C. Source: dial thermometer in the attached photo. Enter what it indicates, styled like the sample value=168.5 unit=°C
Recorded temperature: value=5 unit=°C
